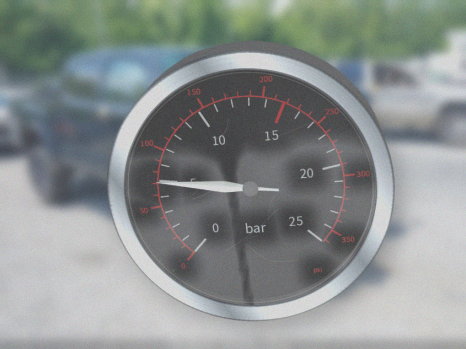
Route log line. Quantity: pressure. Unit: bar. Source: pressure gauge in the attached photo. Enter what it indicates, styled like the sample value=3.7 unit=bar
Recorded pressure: value=5 unit=bar
